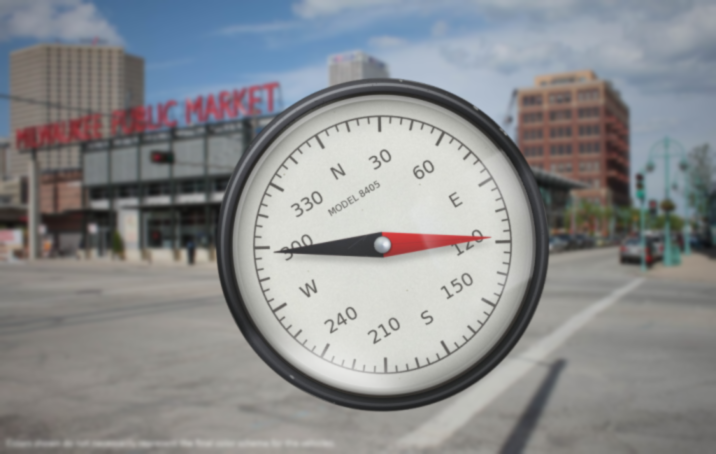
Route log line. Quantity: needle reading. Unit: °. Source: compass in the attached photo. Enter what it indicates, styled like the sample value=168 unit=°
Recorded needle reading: value=117.5 unit=°
